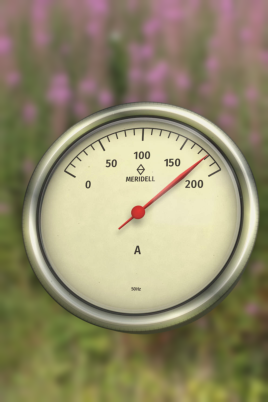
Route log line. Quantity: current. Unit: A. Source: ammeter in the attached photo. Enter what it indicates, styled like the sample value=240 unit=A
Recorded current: value=180 unit=A
